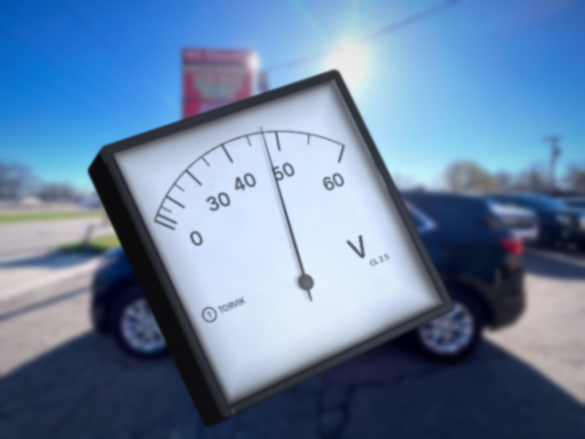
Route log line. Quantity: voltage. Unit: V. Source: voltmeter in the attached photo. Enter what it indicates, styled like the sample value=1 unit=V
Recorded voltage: value=47.5 unit=V
